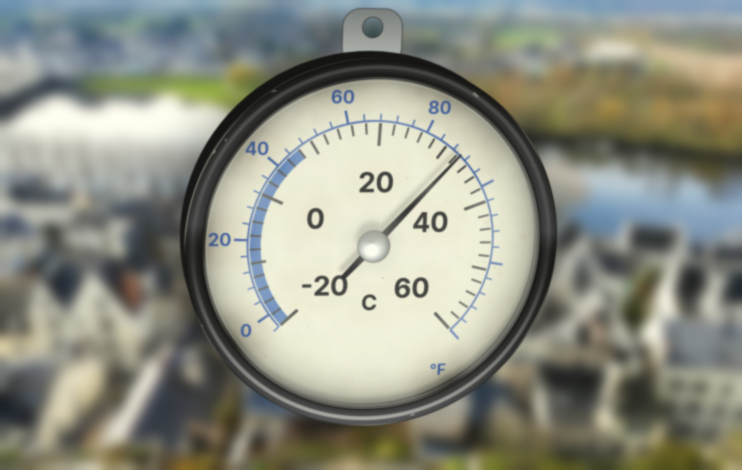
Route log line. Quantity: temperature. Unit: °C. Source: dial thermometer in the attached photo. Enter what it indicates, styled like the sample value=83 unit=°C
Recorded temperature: value=32 unit=°C
